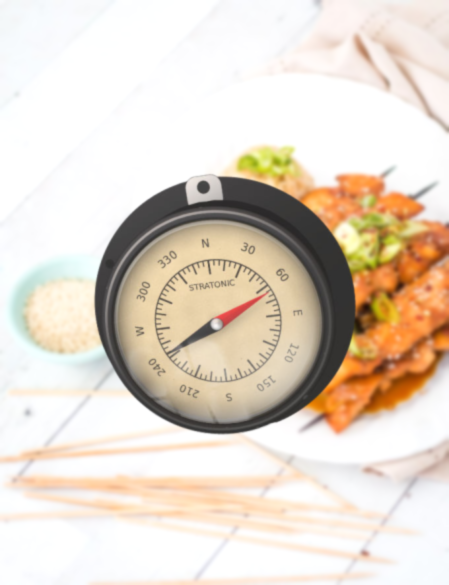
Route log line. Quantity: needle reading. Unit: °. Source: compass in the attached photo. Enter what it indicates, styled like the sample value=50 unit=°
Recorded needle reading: value=65 unit=°
